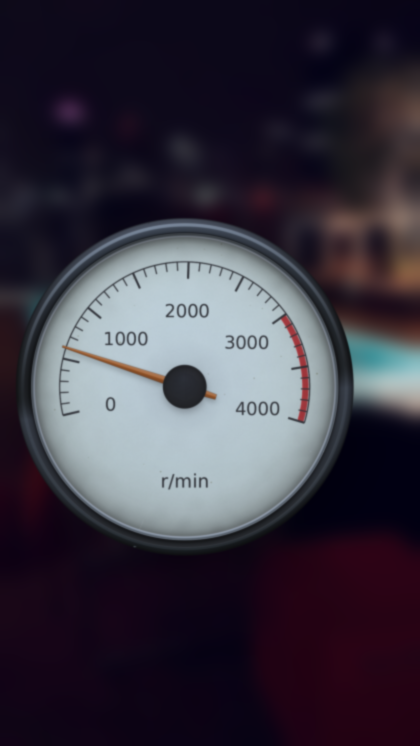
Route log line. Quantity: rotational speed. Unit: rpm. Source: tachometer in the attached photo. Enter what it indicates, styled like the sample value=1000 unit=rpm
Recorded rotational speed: value=600 unit=rpm
